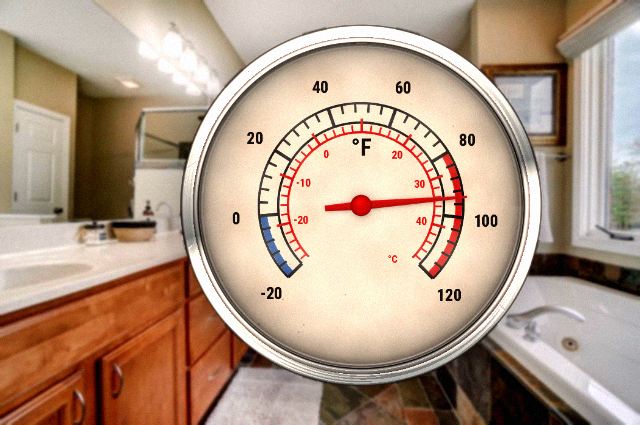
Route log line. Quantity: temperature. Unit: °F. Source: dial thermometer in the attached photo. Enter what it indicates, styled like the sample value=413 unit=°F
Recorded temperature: value=94 unit=°F
